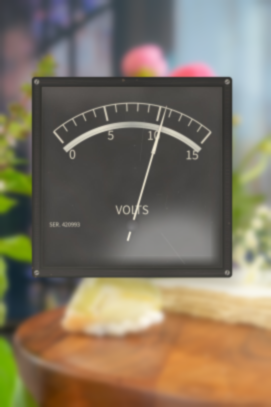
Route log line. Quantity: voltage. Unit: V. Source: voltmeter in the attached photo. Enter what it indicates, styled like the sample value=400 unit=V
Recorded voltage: value=10.5 unit=V
